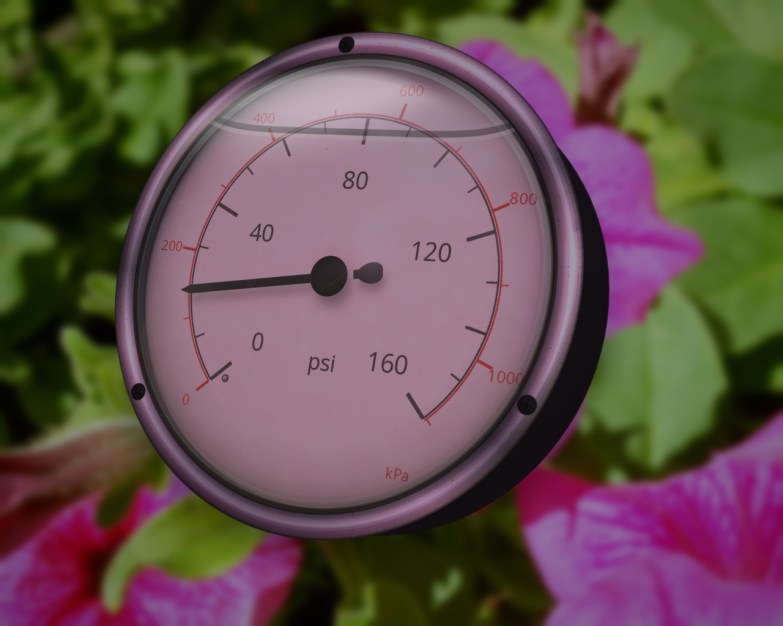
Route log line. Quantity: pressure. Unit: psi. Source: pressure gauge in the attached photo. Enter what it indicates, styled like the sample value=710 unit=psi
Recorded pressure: value=20 unit=psi
